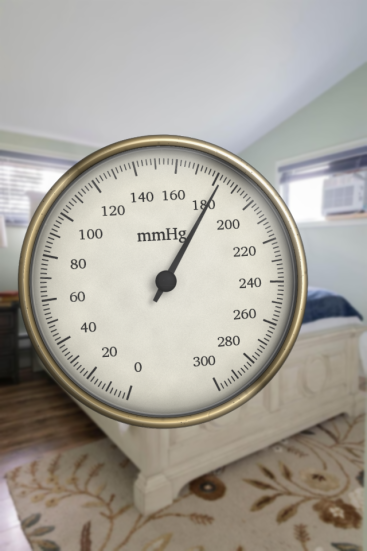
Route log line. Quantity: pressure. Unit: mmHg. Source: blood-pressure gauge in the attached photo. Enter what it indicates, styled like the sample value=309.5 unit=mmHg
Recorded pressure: value=182 unit=mmHg
